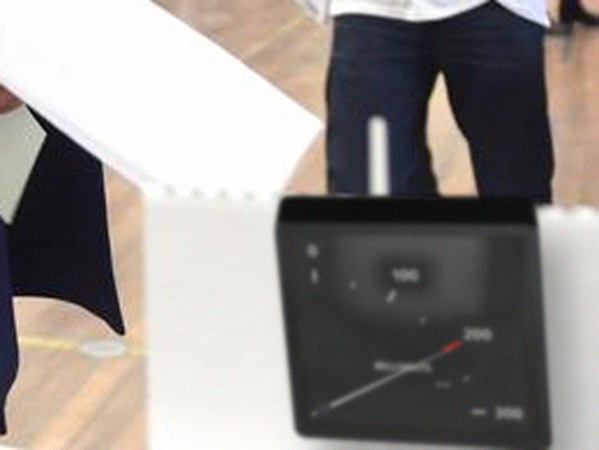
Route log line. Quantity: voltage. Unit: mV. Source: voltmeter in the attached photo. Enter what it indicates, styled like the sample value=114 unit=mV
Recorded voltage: value=200 unit=mV
